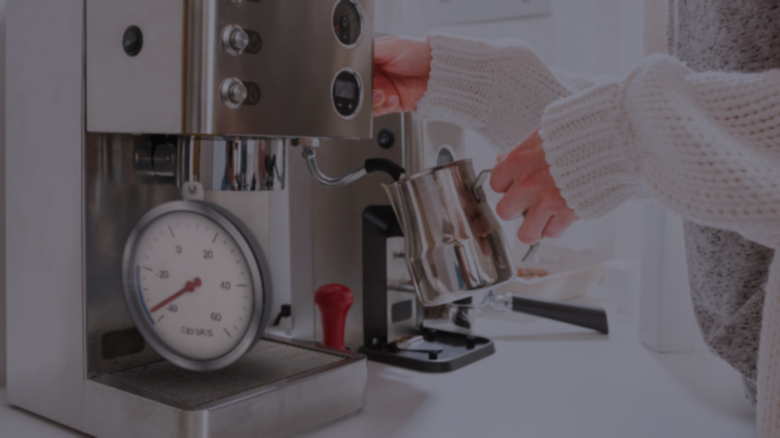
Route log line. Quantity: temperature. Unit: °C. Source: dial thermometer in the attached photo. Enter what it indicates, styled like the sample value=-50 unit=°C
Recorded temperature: value=-36 unit=°C
